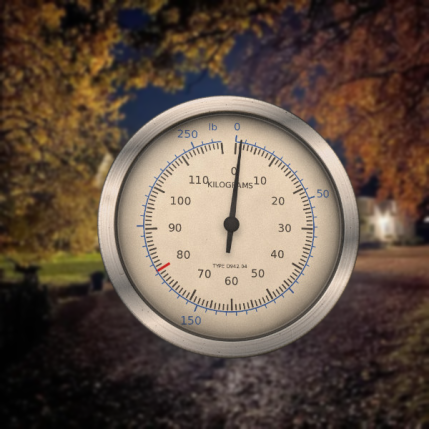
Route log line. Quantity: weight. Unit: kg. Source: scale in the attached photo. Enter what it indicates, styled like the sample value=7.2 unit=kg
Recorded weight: value=1 unit=kg
